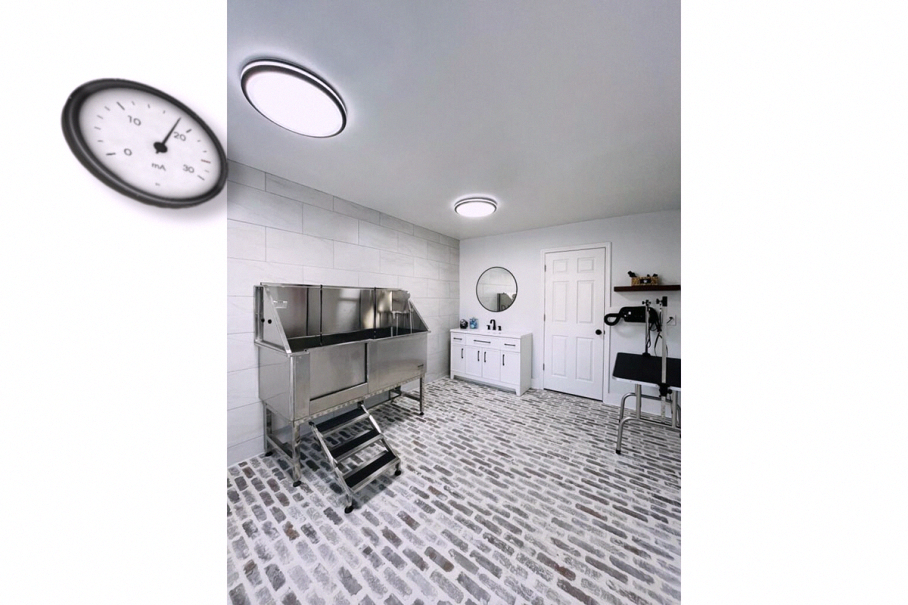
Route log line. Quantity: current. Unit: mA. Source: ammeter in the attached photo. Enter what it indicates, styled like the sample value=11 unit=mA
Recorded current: value=18 unit=mA
